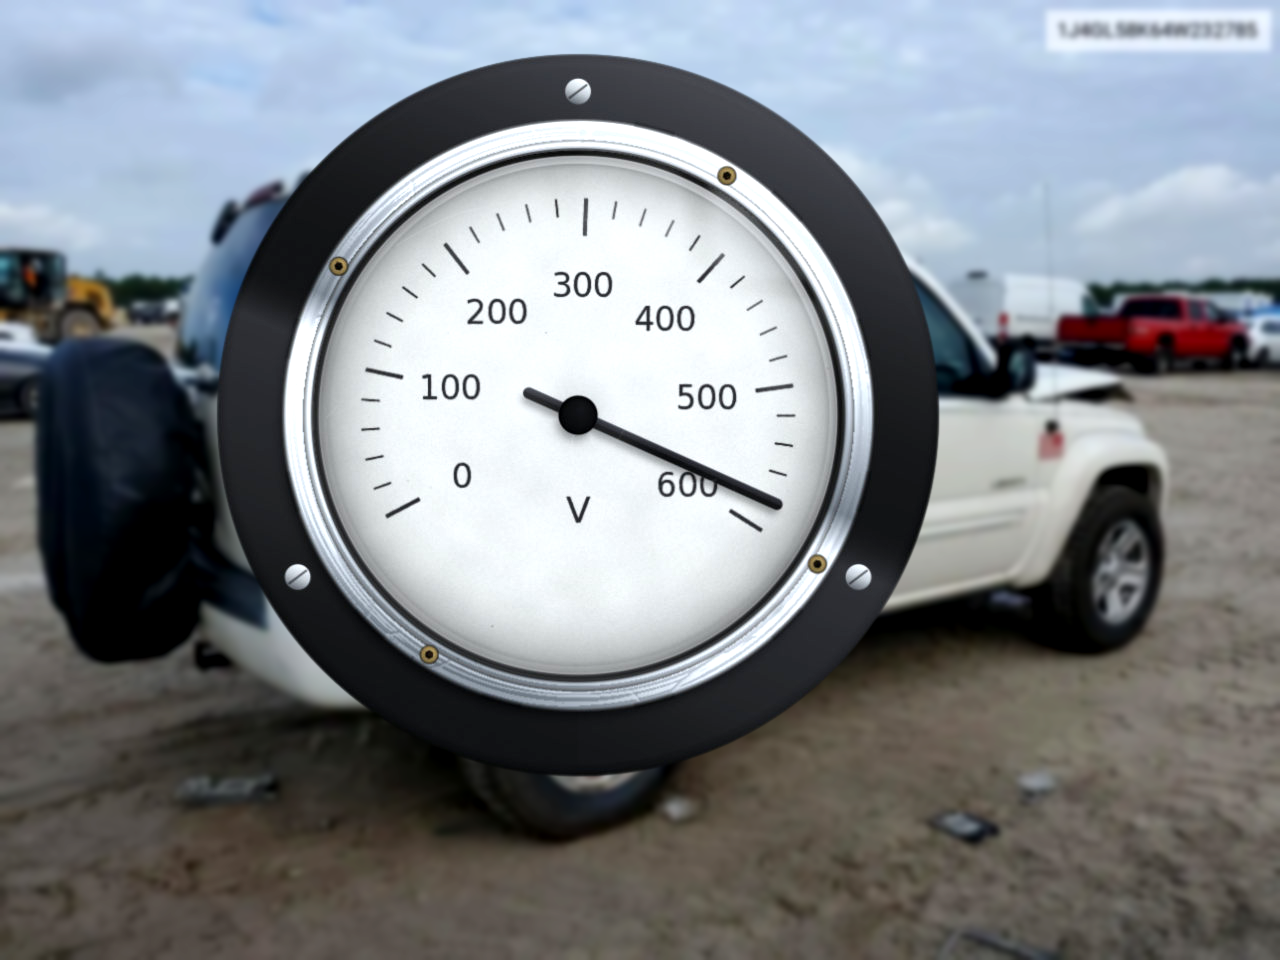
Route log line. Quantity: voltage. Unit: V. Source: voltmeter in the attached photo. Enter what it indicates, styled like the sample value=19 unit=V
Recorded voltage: value=580 unit=V
